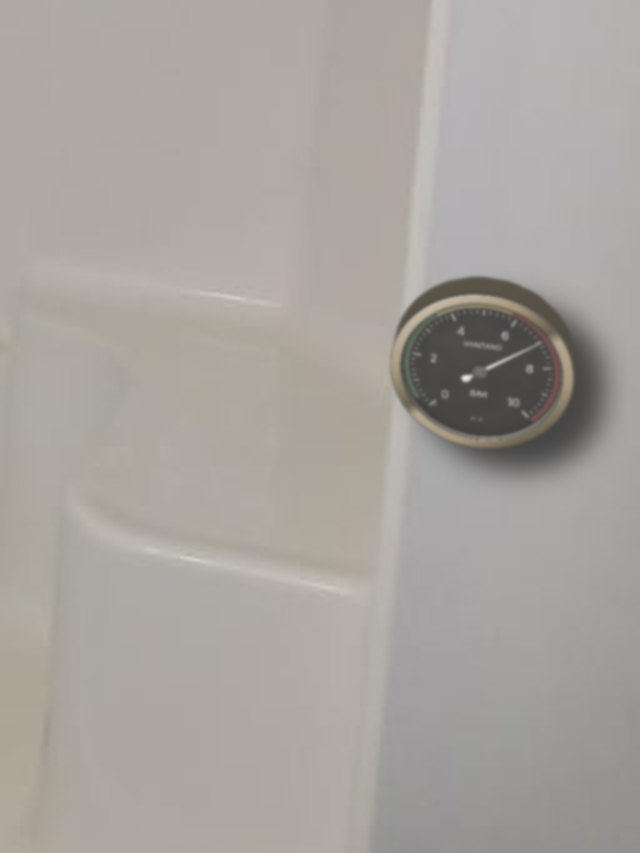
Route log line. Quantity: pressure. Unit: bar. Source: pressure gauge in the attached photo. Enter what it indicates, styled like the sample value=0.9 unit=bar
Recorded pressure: value=7 unit=bar
